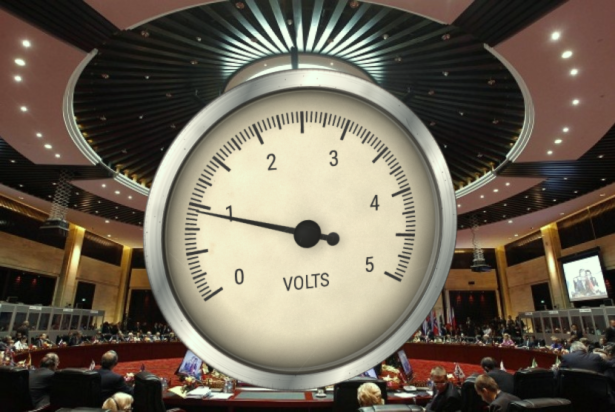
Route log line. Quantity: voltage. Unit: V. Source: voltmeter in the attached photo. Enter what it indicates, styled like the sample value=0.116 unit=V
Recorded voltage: value=0.95 unit=V
